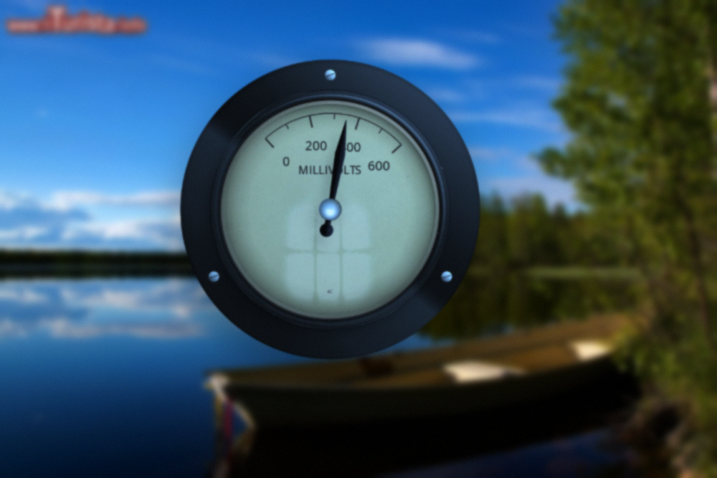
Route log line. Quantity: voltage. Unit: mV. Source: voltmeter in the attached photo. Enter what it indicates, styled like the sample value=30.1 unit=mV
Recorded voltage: value=350 unit=mV
